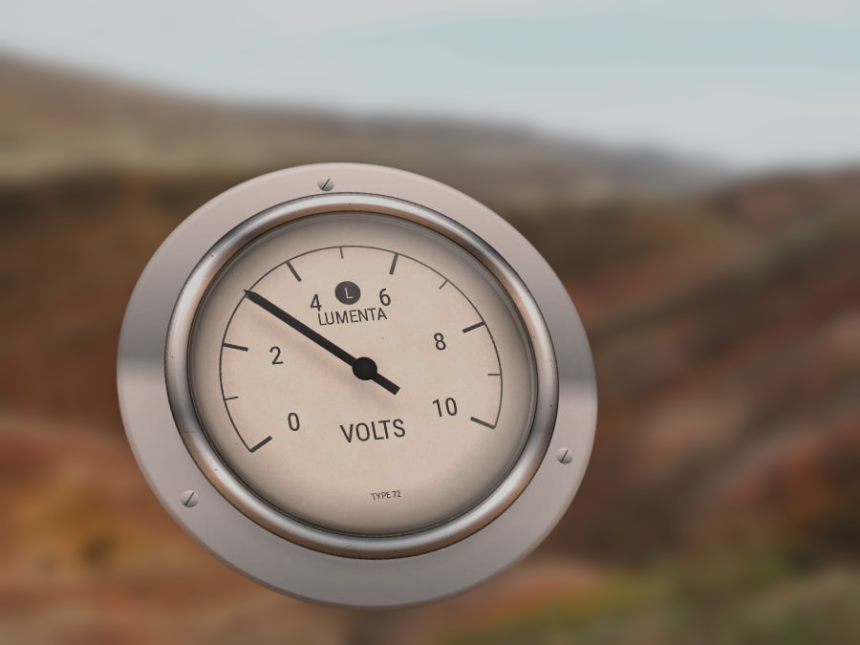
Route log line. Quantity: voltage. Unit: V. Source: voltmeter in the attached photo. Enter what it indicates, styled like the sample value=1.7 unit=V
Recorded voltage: value=3 unit=V
